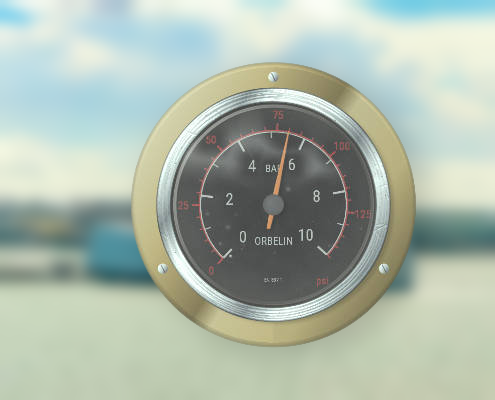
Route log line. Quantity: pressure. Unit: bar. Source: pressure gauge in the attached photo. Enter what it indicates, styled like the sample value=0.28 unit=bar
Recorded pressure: value=5.5 unit=bar
